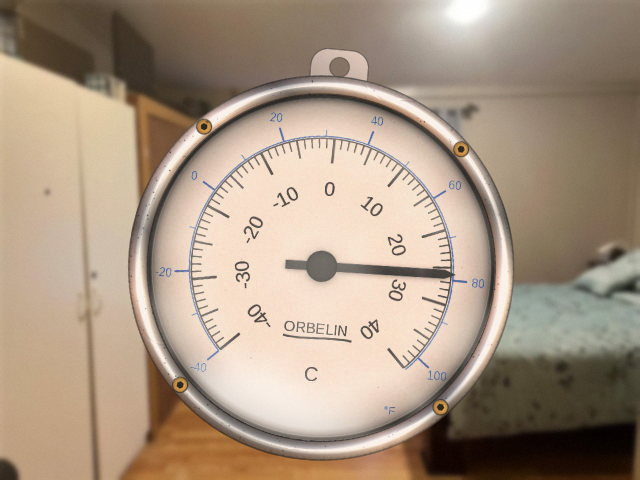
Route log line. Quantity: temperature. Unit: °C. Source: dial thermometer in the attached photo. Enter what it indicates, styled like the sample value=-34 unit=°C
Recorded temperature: value=26 unit=°C
